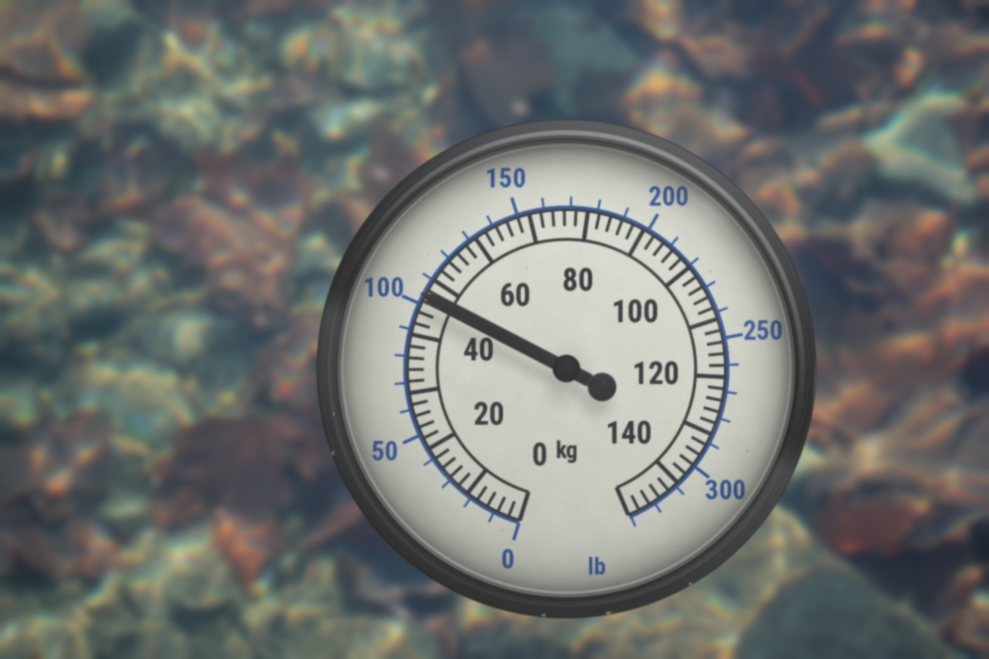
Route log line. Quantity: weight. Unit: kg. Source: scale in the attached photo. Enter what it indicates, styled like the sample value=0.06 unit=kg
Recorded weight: value=47 unit=kg
